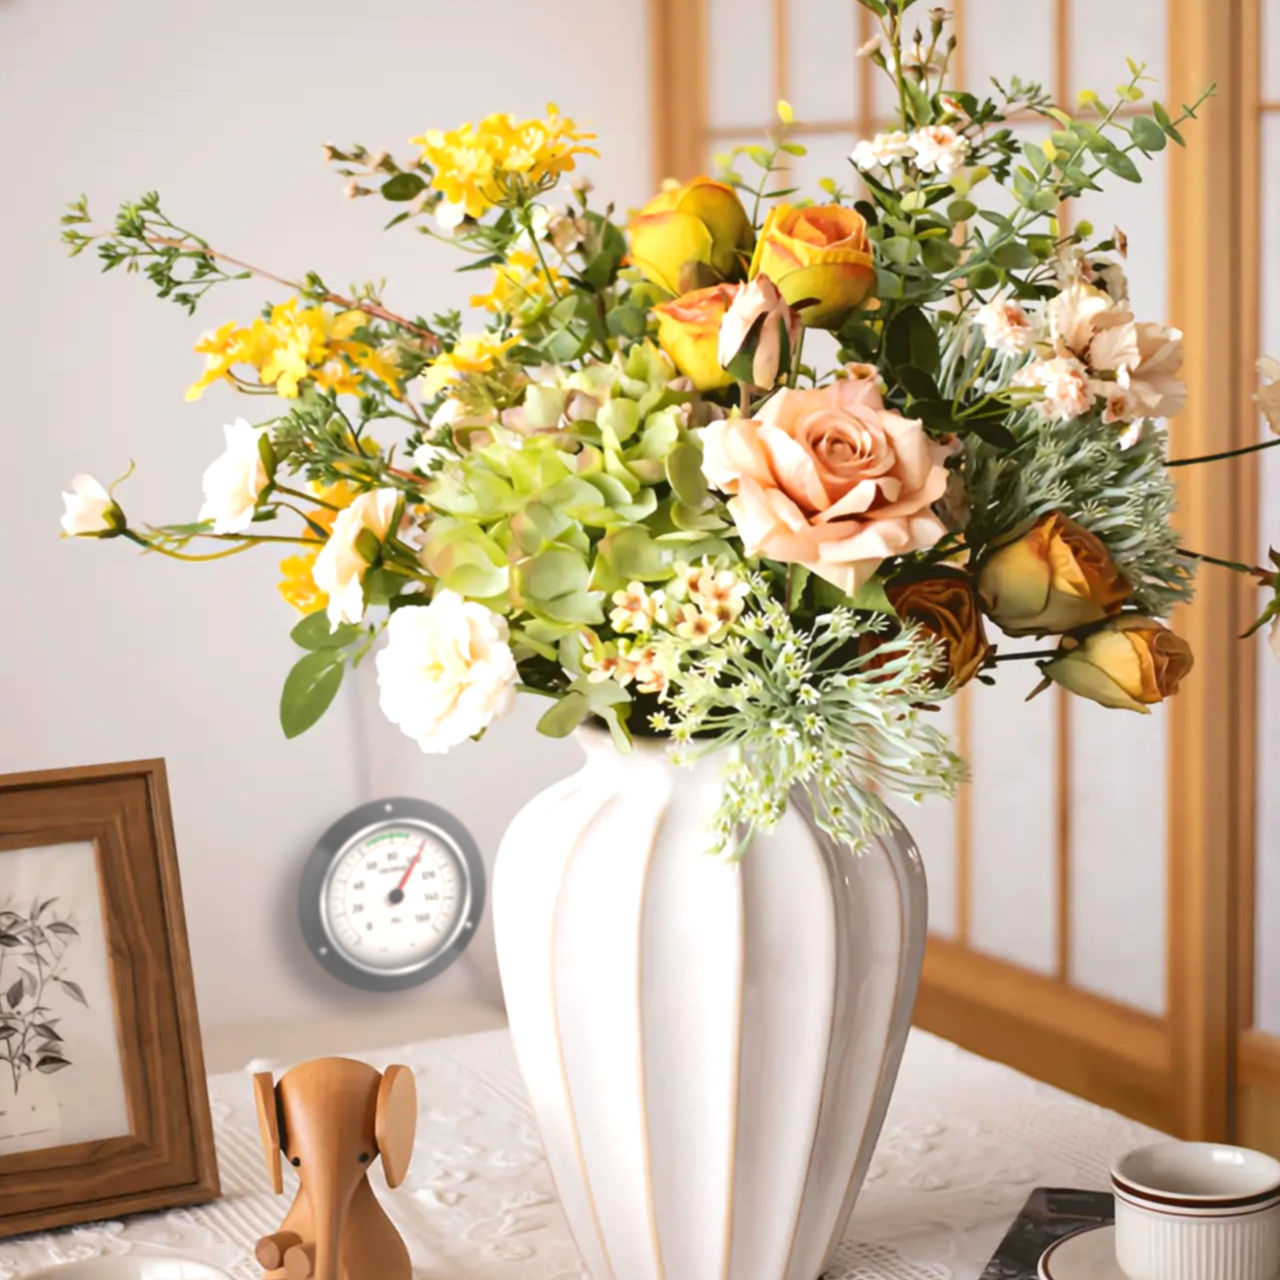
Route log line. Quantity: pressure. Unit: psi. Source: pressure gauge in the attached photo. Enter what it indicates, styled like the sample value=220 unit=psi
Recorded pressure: value=100 unit=psi
